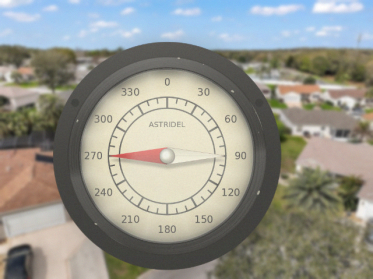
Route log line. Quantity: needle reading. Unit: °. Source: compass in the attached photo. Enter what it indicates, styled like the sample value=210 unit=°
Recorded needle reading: value=270 unit=°
